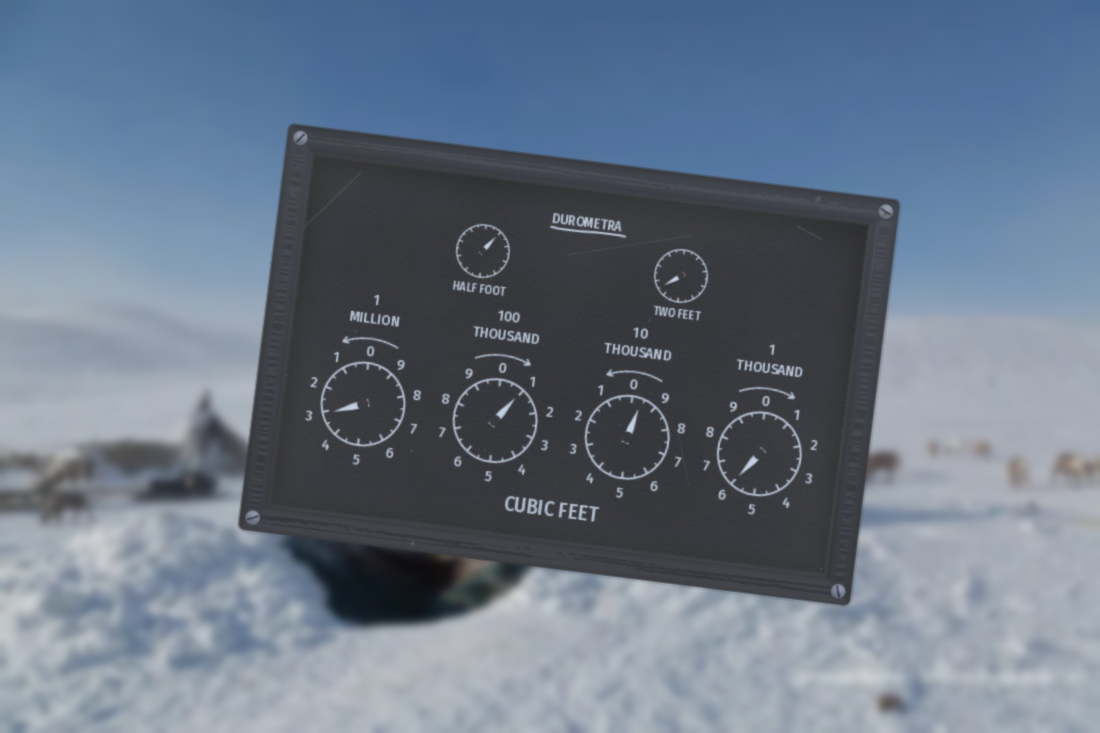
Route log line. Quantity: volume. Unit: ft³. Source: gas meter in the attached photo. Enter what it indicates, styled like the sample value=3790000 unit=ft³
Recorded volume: value=309600 unit=ft³
